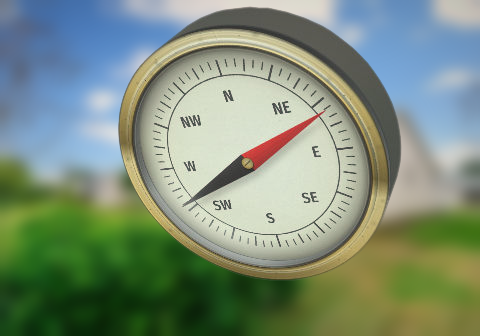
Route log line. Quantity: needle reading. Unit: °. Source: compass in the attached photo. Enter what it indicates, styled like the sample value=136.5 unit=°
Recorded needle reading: value=65 unit=°
